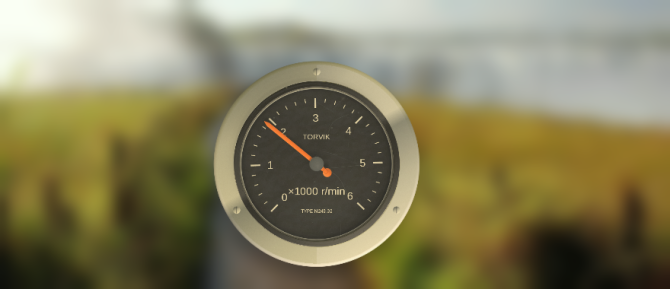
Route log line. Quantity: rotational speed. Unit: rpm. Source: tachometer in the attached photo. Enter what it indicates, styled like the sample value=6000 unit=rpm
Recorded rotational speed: value=1900 unit=rpm
